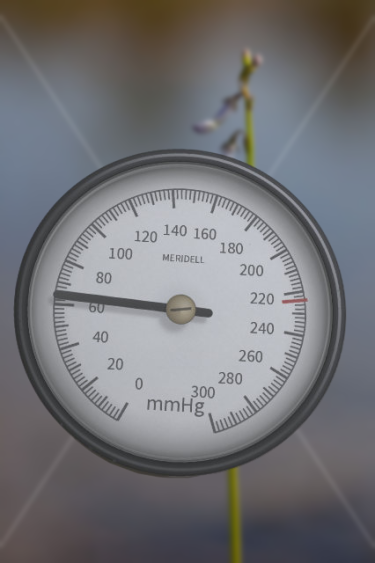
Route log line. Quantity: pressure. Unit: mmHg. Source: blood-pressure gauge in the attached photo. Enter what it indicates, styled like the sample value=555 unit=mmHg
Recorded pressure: value=64 unit=mmHg
